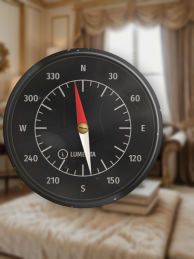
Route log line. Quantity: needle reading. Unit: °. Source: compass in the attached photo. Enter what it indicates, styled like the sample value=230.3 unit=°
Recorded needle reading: value=350 unit=°
